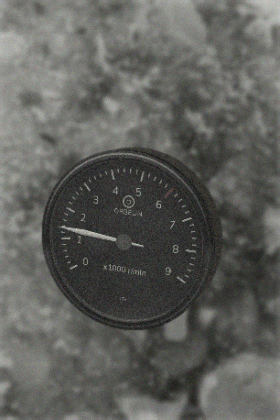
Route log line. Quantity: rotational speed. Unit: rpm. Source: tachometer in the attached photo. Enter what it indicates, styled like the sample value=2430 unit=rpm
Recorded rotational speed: value=1400 unit=rpm
